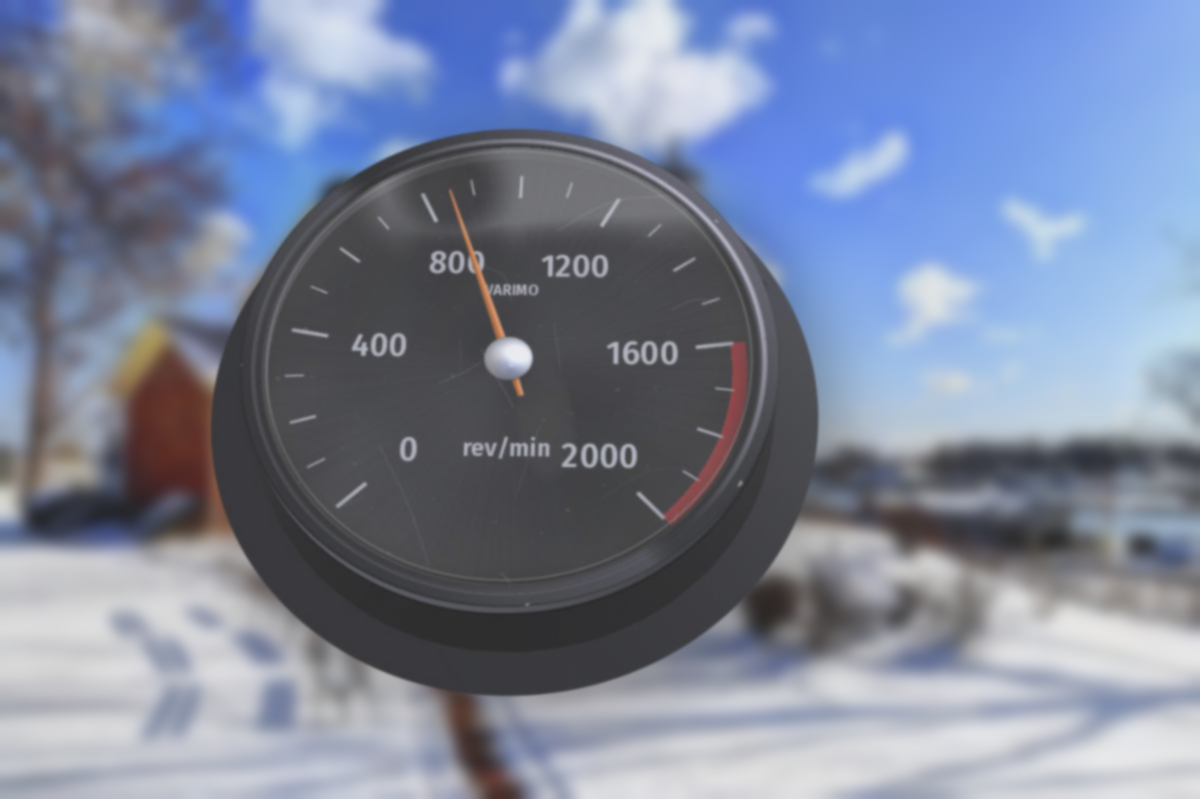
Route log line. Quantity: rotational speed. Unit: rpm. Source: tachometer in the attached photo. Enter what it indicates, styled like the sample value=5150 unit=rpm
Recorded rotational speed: value=850 unit=rpm
